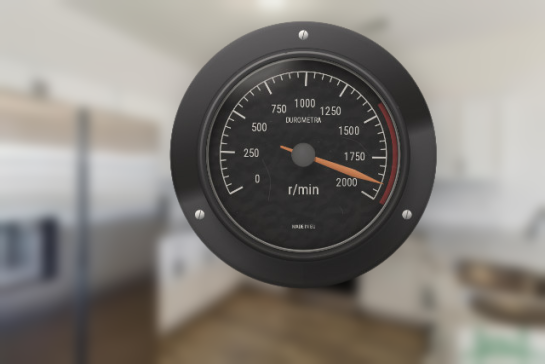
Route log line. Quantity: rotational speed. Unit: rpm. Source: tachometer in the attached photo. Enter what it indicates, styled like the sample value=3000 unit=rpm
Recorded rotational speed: value=1900 unit=rpm
